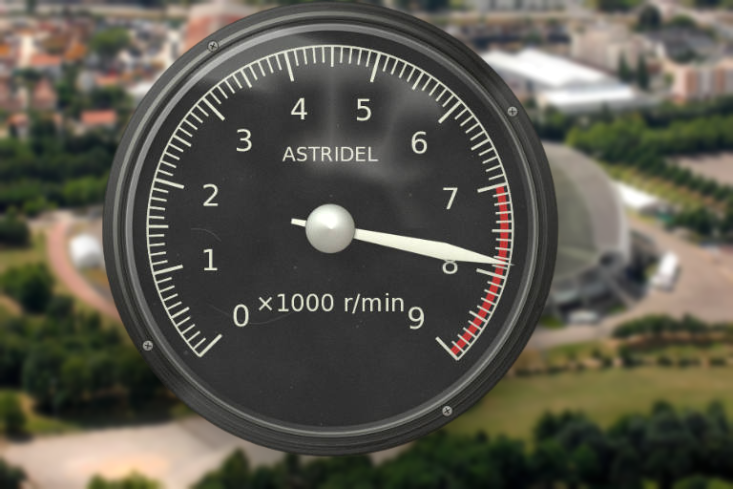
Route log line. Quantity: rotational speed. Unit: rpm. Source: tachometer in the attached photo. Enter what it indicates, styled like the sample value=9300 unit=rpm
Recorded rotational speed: value=7850 unit=rpm
